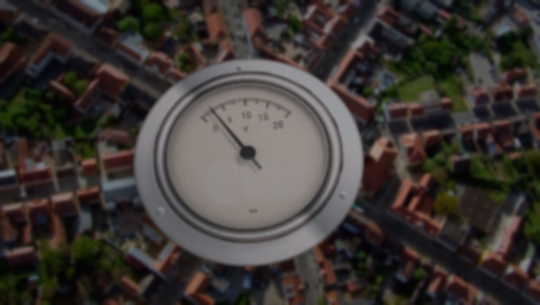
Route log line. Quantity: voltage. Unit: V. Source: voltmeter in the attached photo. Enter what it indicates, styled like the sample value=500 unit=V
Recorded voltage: value=2.5 unit=V
